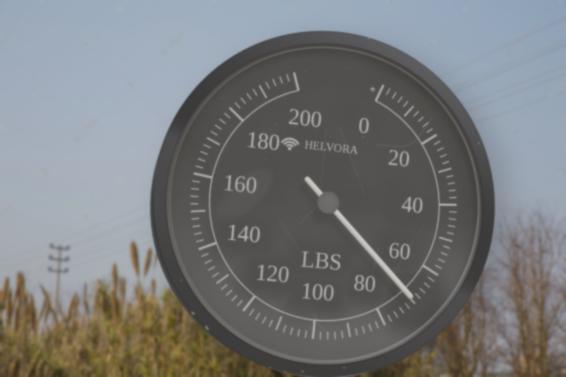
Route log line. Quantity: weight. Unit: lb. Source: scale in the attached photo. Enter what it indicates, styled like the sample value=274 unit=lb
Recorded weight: value=70 unit=lb
